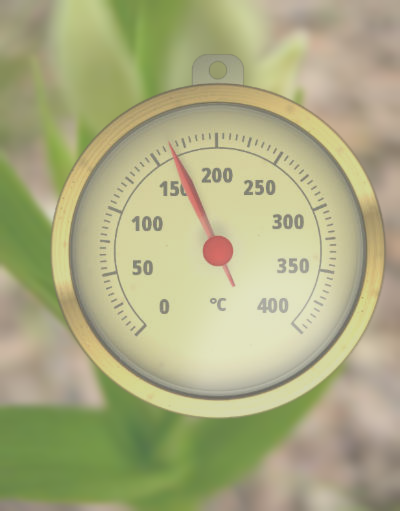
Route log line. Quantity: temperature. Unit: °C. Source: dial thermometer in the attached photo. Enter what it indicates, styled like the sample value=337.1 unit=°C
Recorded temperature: value=165 unit=°C
